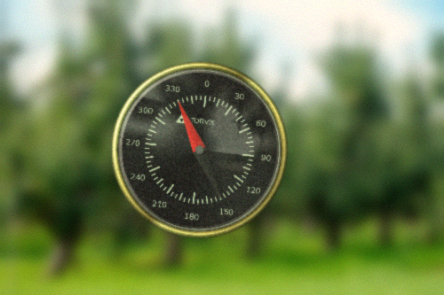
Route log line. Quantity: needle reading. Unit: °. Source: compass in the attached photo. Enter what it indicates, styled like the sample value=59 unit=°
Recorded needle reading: value=330 unit=°
